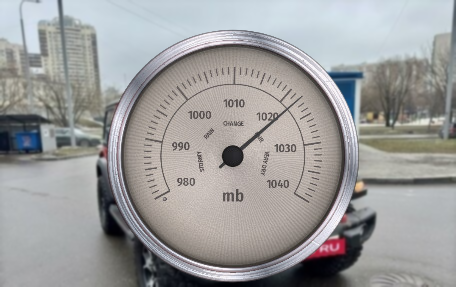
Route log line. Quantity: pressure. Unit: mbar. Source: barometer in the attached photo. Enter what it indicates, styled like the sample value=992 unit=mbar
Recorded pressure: value=1022 unit=mbar
